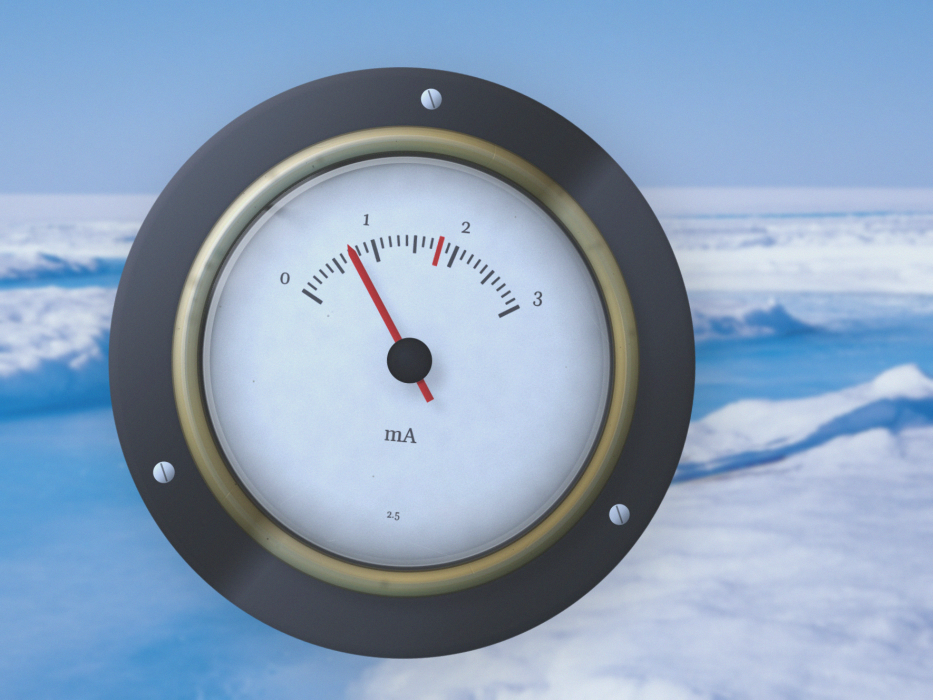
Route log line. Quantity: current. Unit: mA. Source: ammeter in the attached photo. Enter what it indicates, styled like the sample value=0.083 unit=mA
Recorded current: value=0.7 unit=mA
